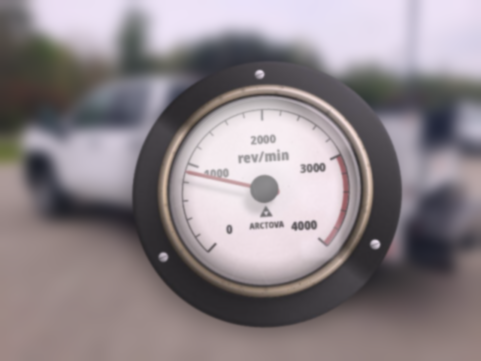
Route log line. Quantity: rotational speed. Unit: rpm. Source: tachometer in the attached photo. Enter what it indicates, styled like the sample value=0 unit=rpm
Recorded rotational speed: value=900 unit=rpm
